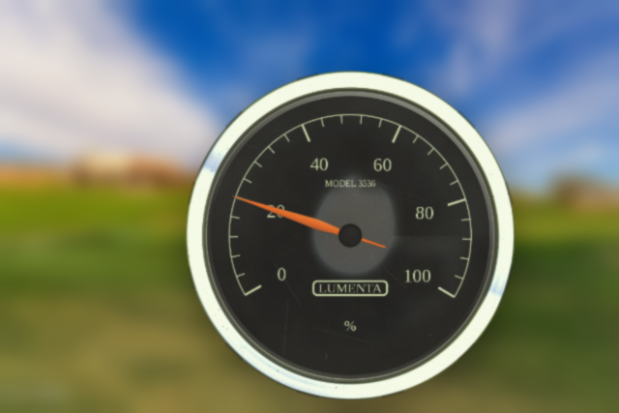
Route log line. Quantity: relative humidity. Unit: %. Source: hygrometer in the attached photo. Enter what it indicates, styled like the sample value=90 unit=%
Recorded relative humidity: value=20 unit=%
